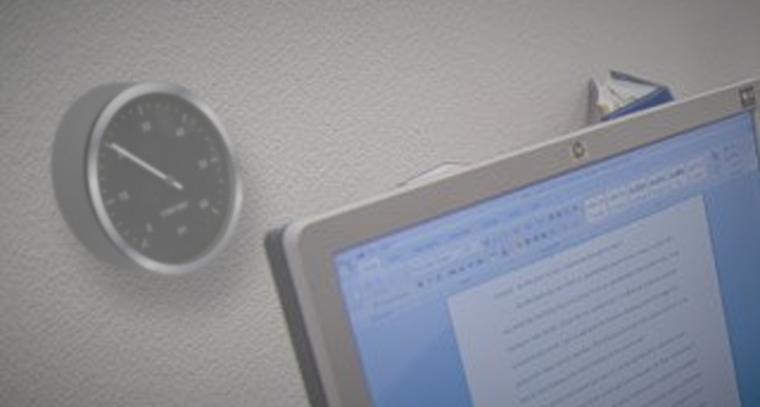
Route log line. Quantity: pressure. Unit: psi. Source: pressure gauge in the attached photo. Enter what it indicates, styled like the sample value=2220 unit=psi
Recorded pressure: value=20 unit=psi
